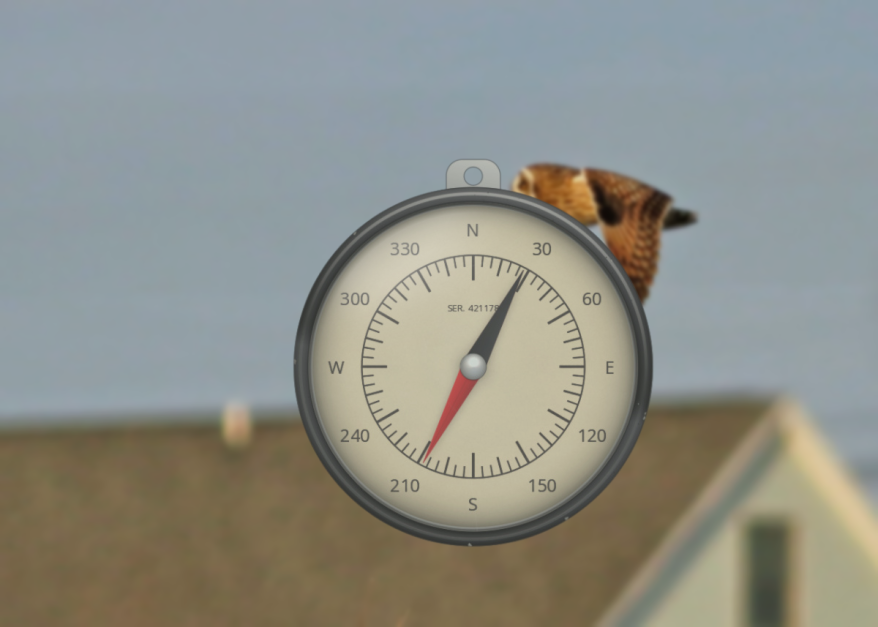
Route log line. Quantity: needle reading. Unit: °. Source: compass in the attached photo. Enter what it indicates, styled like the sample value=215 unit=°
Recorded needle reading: value=207.5 unit=°
